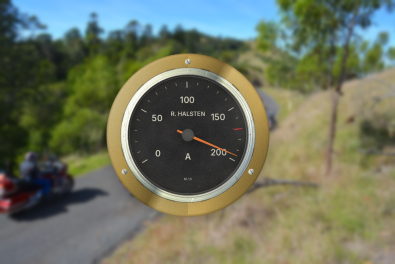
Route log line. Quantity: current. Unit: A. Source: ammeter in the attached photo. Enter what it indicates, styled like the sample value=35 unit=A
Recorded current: value=195 unit=A
